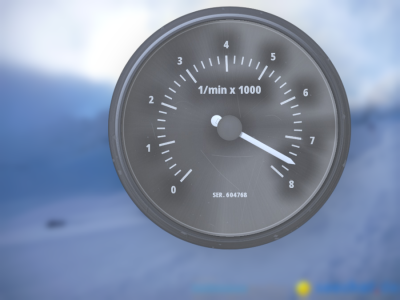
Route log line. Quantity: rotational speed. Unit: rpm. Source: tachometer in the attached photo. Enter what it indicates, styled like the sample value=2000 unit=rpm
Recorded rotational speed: value=7600 unit=rpm
